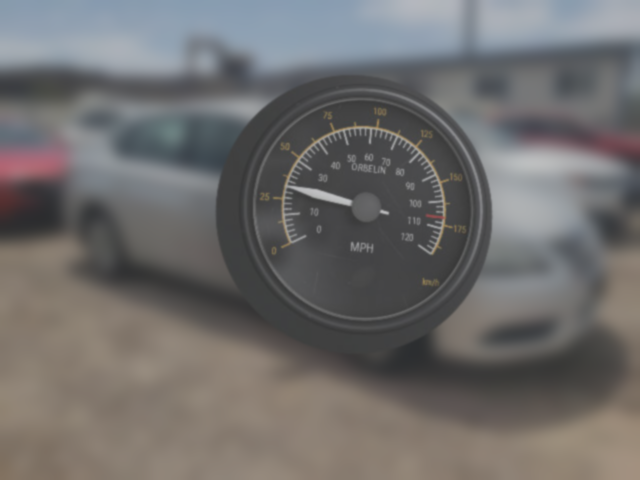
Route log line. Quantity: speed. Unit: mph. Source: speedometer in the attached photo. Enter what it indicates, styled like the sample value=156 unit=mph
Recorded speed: value=20 unit=mph
